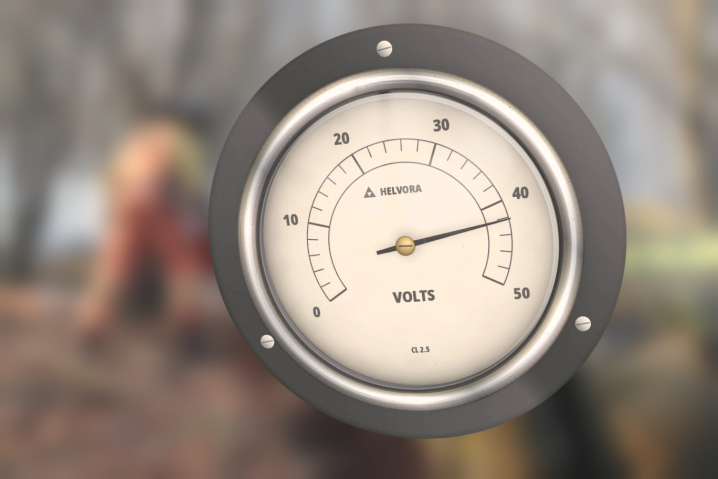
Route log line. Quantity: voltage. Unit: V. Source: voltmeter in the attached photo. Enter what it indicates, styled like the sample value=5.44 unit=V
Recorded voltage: value=42 unit=V
